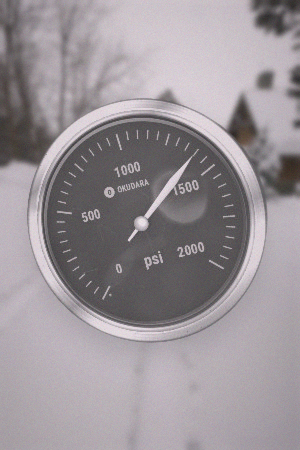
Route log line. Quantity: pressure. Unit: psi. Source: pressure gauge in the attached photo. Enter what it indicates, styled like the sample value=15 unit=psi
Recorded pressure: value=1400 unit=psi
